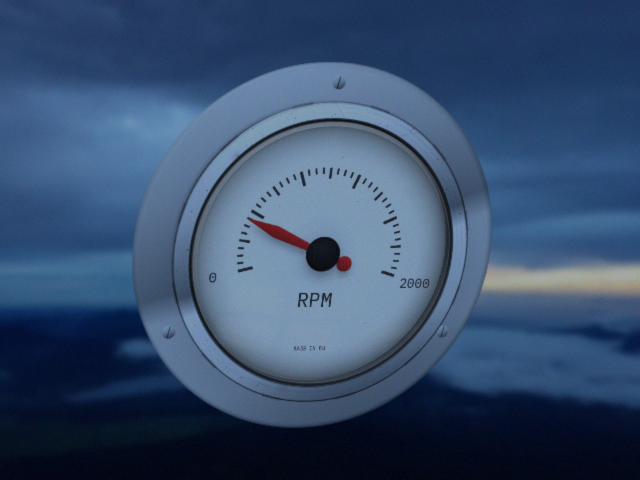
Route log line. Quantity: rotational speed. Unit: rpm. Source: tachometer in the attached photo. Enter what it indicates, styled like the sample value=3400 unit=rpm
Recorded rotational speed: value=350 unit=rpm
